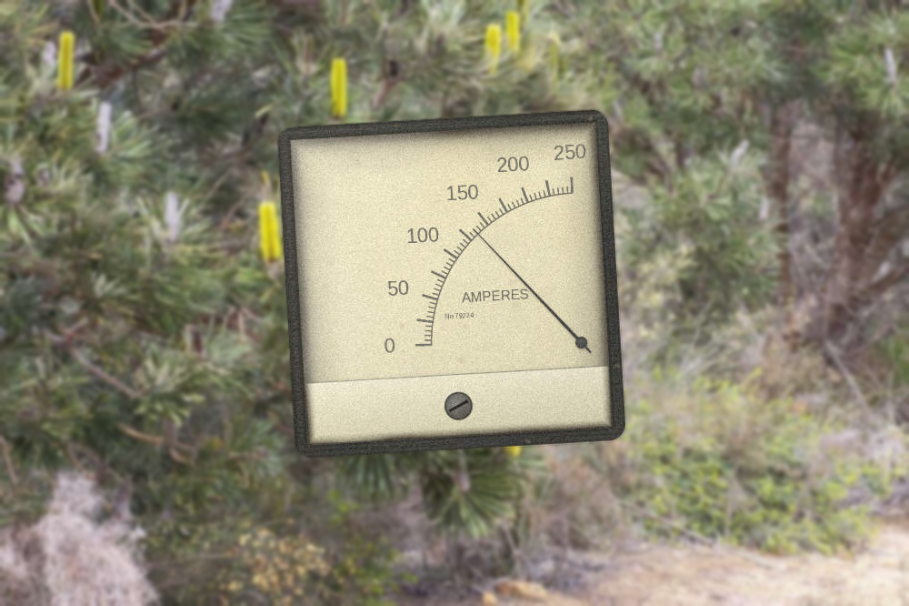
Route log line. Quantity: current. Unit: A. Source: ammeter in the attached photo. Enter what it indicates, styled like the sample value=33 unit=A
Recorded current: value=135 unit=A
